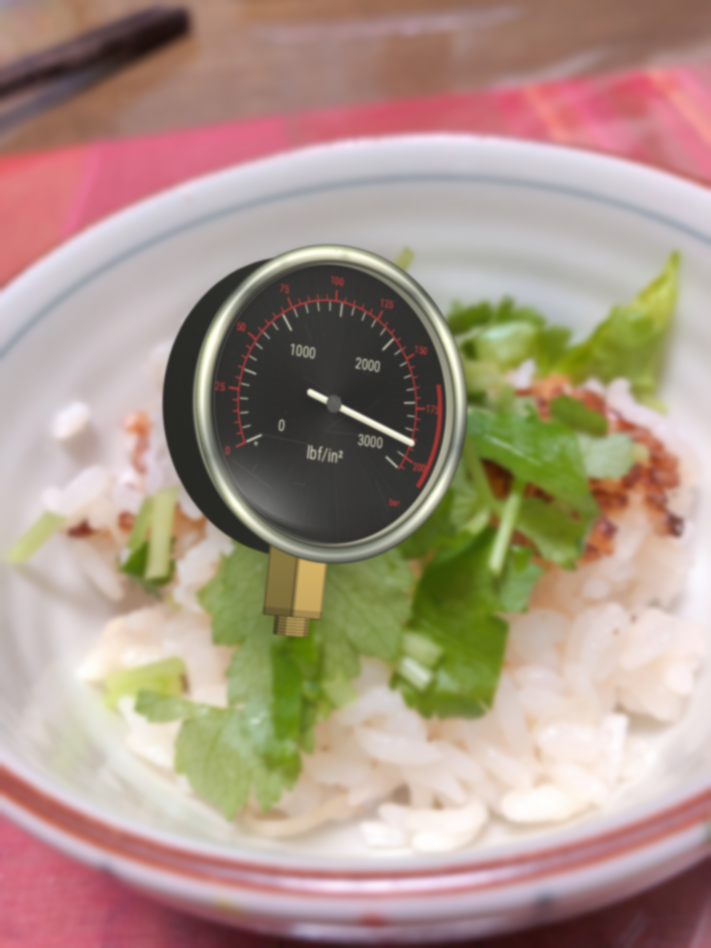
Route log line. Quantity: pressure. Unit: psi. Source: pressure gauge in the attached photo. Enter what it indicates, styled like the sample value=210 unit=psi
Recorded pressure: value=2800 unit=psi
